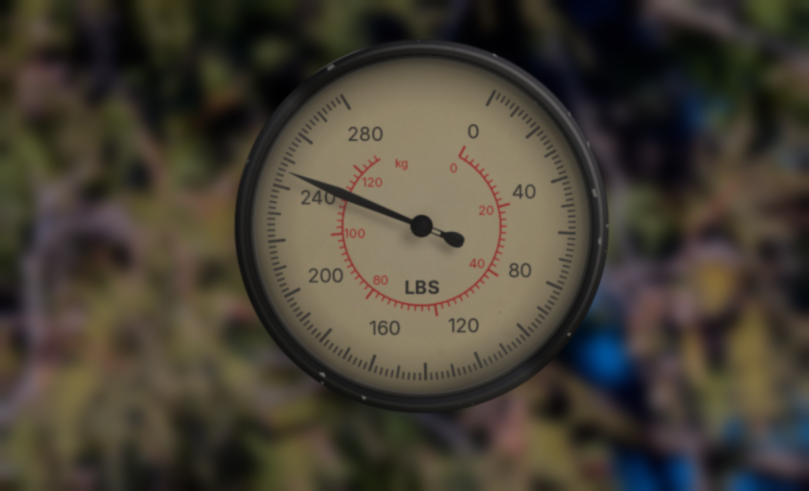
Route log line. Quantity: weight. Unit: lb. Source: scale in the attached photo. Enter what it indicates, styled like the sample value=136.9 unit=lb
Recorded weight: value=246 unit=lb
